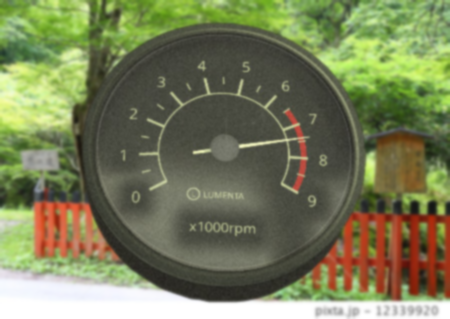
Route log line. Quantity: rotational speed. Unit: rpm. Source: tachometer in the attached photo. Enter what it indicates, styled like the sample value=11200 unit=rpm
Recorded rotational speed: value=7500 unit=rpm
